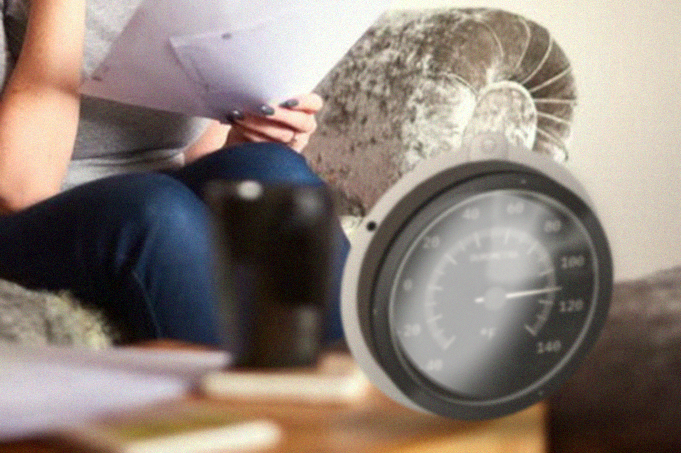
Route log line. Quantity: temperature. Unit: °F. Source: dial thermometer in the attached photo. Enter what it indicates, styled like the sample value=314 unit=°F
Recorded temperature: value=110 unit=°F
